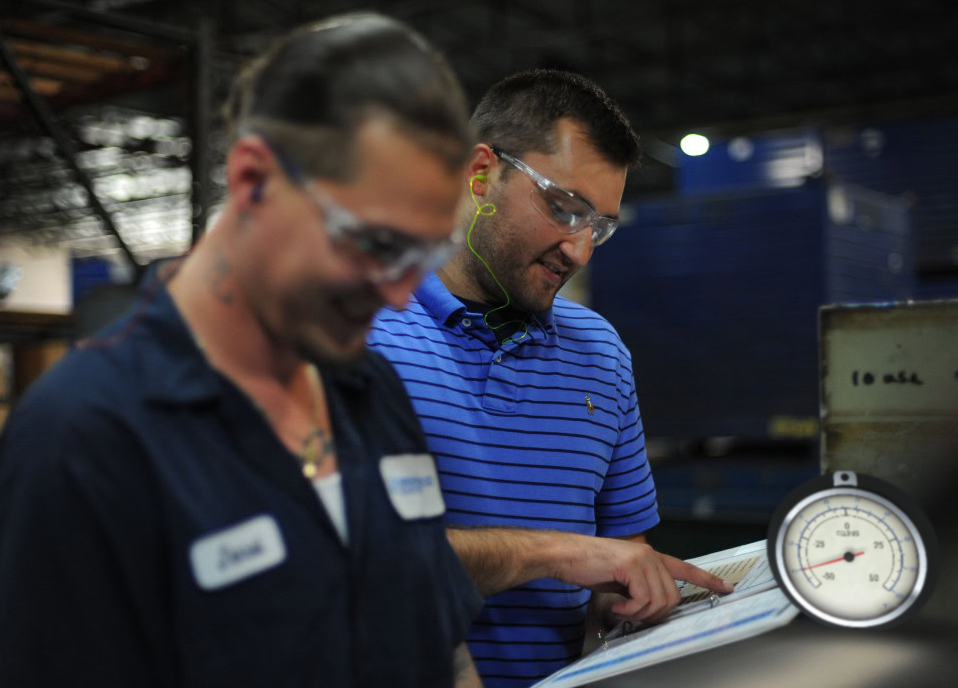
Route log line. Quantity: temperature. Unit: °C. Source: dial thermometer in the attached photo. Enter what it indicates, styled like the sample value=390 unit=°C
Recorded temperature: value=-40 unit=°C
